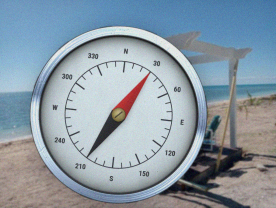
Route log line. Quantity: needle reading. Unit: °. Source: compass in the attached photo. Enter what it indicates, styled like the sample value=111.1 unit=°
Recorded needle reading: value=30 unit=°
